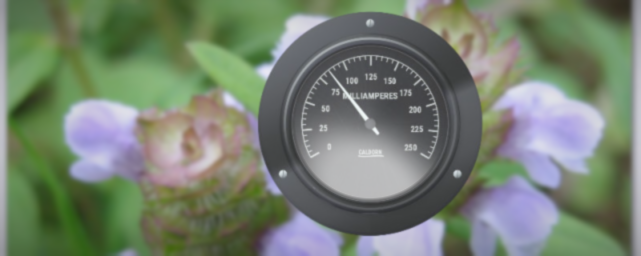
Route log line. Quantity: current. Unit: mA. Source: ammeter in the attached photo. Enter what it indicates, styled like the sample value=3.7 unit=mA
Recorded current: value=85 unit=mA
